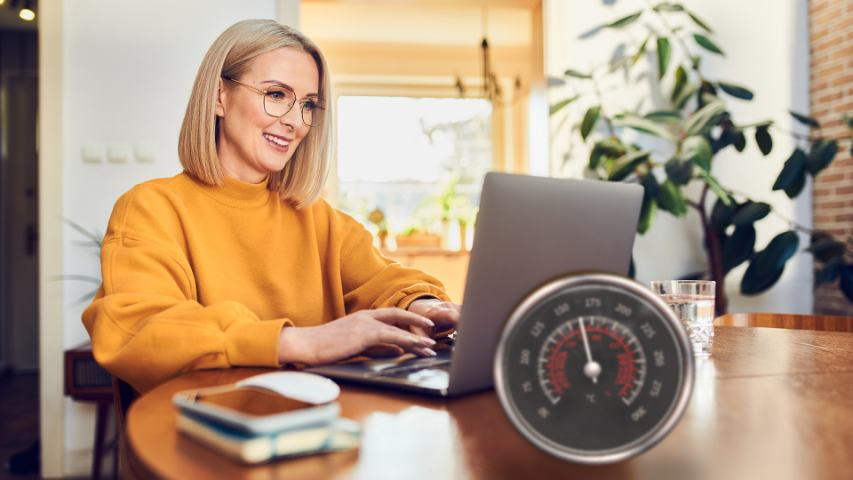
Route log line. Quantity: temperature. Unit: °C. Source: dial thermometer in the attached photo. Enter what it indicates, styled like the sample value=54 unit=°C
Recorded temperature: value=162.5 unit=°C
